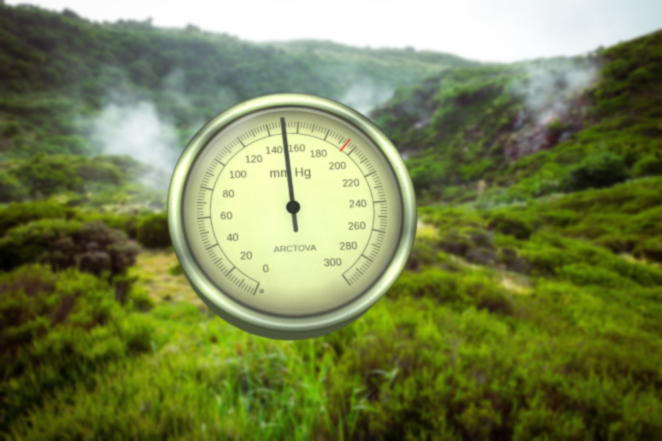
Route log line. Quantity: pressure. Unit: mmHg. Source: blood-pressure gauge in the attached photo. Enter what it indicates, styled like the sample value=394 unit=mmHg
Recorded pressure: value=150 unit=mmHg
